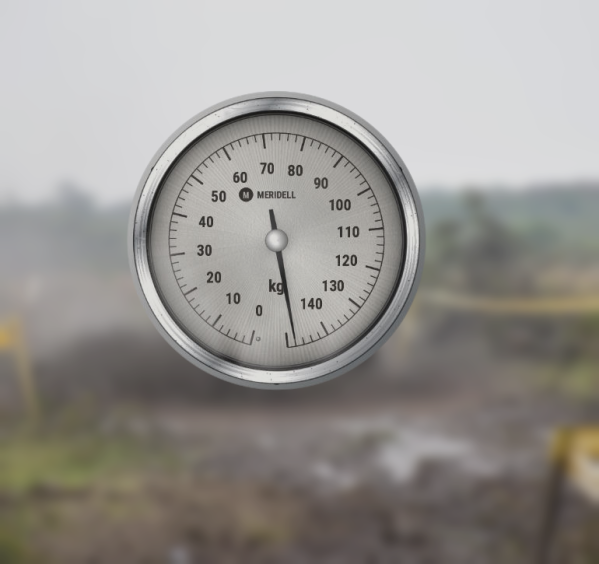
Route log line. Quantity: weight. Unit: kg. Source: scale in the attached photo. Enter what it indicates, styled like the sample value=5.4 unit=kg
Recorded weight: value=148 unit=kg
